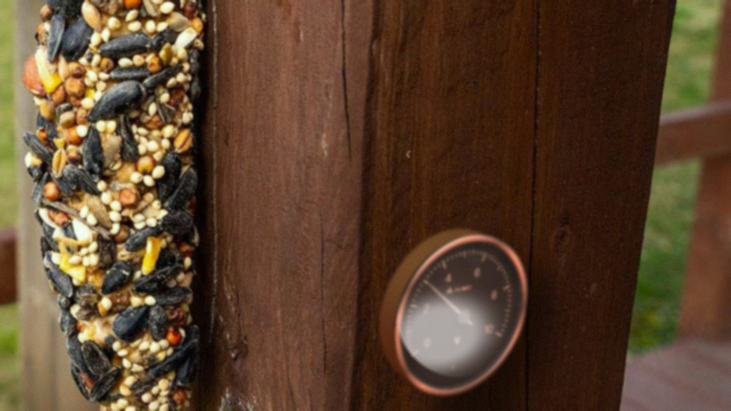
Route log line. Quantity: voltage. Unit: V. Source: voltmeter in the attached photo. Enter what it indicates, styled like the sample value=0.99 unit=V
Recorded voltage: value=3 unit=V
